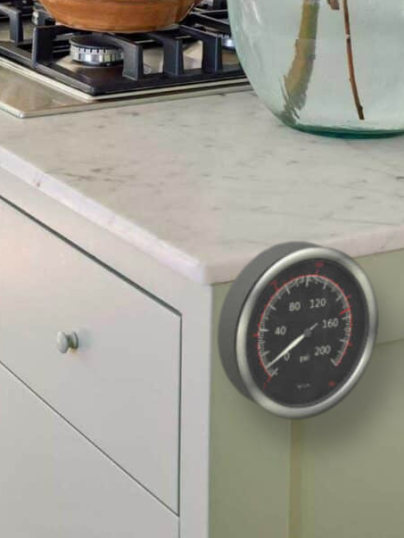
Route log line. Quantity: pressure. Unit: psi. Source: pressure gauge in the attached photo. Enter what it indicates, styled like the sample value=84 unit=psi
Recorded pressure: value=10 unit=psi
